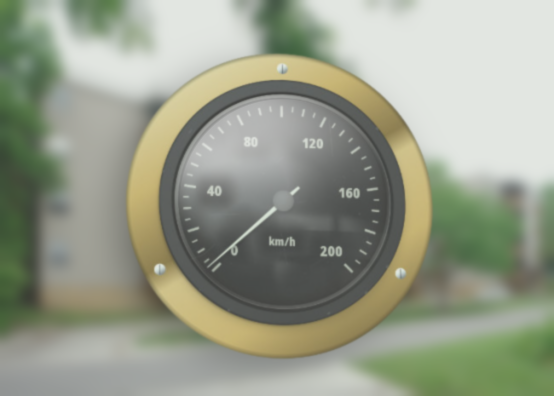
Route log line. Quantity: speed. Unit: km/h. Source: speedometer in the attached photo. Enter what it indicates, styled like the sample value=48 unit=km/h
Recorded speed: value=2.5 unit=km/h
